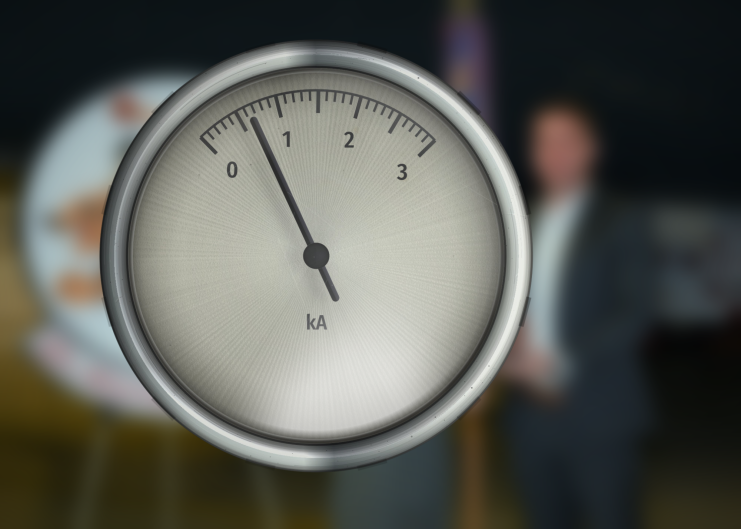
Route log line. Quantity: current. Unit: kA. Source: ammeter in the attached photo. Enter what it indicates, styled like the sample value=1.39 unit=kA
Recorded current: value=0.65 unit=kA
